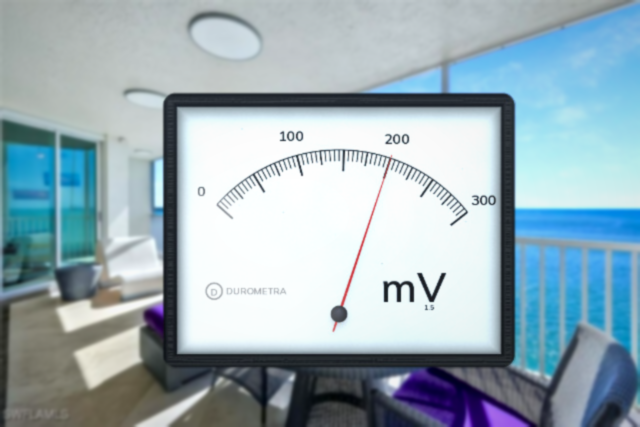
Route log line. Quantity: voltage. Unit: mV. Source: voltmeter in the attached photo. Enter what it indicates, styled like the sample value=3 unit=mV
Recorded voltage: value=200 unit=mV
